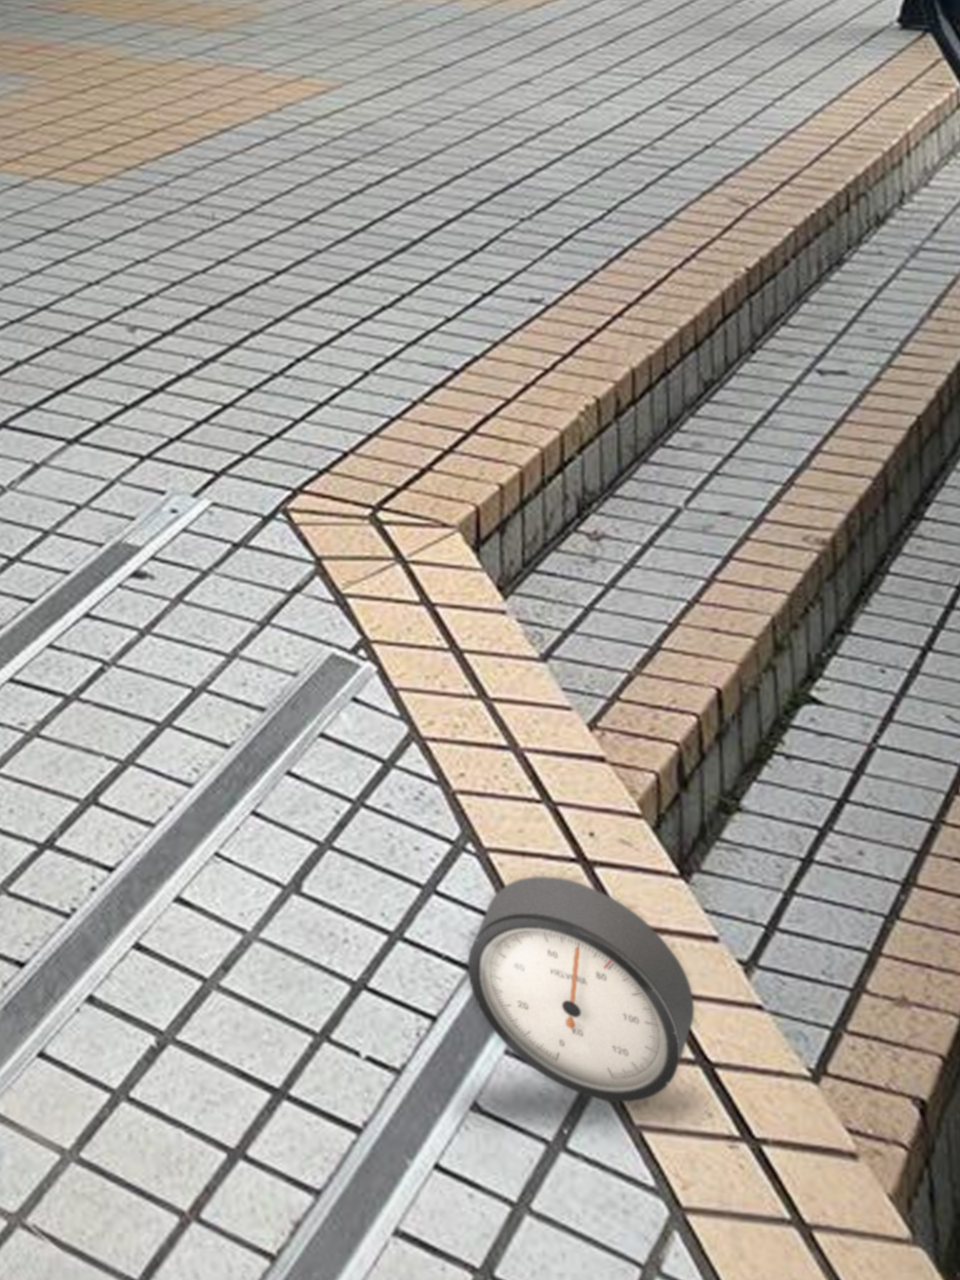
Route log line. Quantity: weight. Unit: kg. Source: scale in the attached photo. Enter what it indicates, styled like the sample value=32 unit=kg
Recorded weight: value=70 unit=kg
